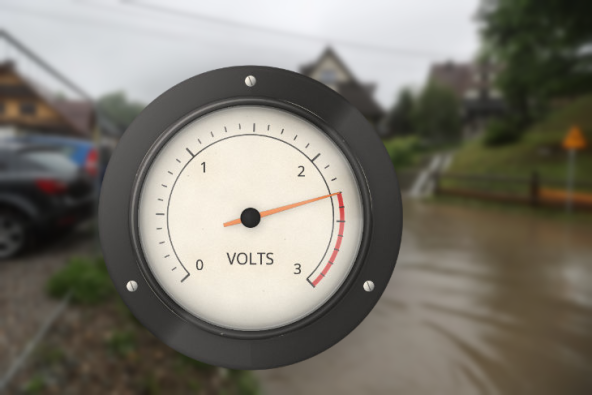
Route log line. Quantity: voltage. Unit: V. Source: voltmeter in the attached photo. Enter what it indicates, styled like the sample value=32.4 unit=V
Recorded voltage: value=2.3 unit=V
